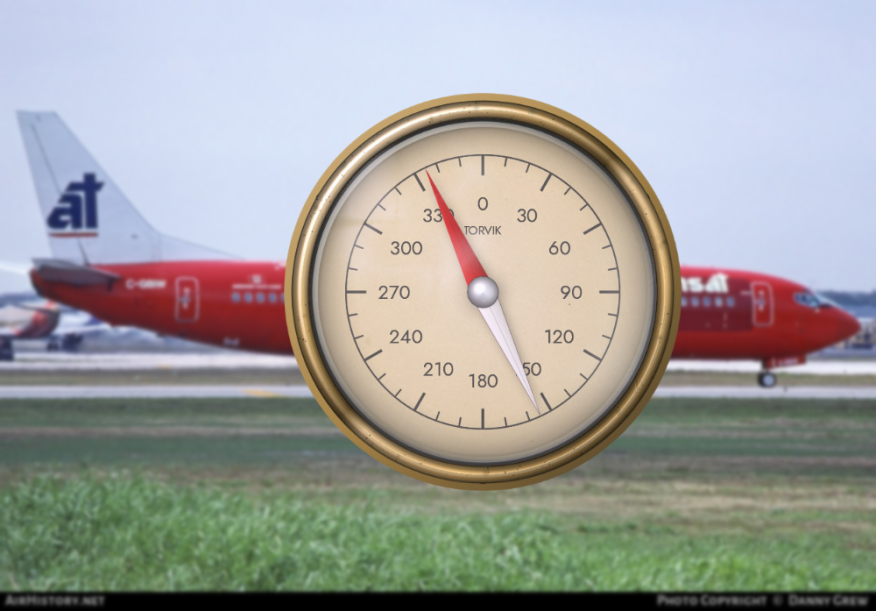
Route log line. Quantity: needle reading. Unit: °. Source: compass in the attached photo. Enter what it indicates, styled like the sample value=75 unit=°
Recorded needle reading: value=335 unit=°
